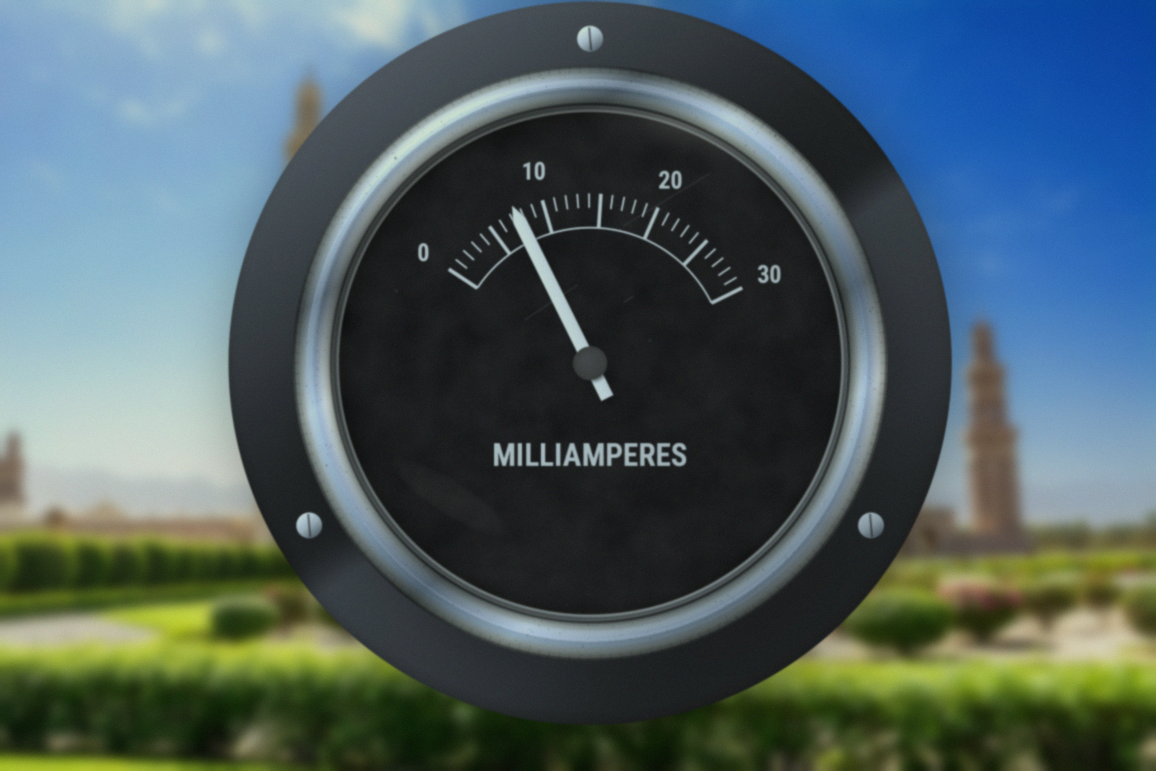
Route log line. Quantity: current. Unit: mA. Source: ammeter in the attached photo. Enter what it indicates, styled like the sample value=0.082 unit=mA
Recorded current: value=7.5 unit=mA
